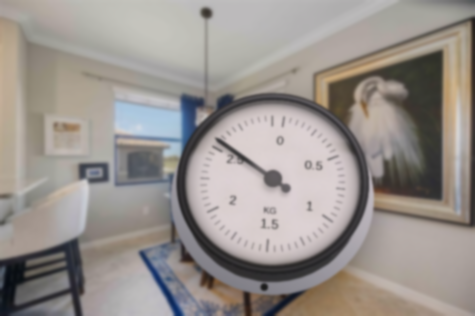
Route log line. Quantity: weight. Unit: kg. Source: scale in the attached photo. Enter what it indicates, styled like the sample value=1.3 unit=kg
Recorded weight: value=2.55 unit=kg
